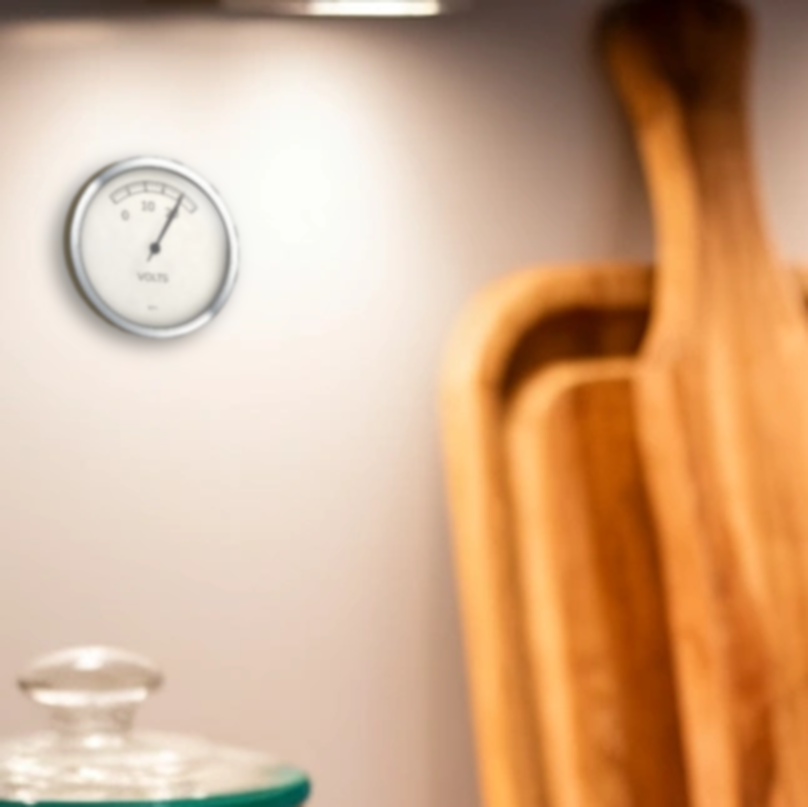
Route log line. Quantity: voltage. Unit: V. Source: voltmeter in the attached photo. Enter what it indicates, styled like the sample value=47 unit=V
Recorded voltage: value=20 unit=V
